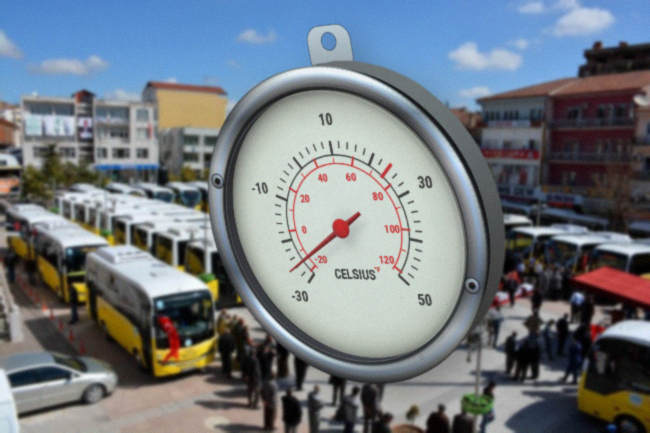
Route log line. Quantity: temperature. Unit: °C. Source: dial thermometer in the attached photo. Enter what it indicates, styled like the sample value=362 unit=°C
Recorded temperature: value=-26 unit=°C
